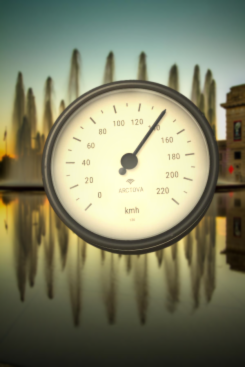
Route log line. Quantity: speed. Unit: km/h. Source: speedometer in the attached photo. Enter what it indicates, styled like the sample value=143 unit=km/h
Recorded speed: value=140 unit=km/h
